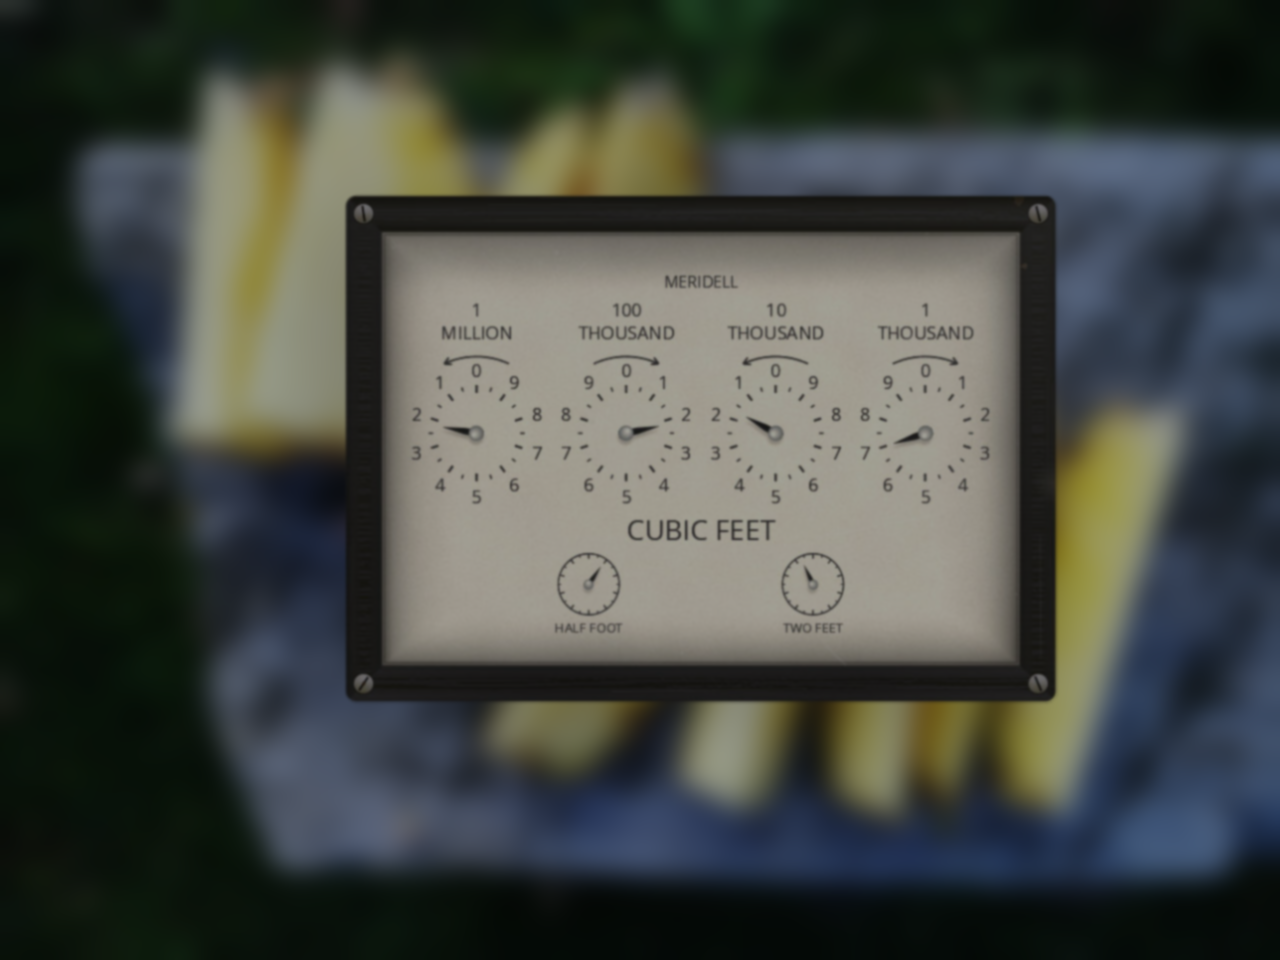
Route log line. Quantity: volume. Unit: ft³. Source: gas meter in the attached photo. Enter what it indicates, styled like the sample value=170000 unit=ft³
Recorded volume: value=221700 unit=ft³
